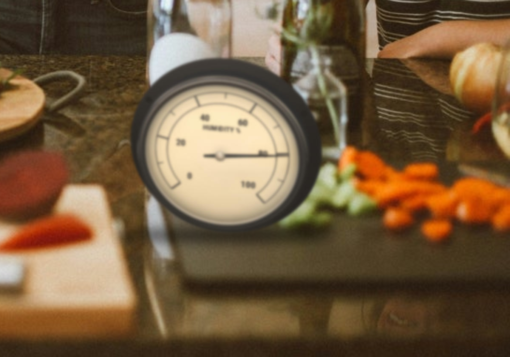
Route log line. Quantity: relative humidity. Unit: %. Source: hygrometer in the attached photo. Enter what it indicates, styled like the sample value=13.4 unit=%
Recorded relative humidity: value=80 unit=%
